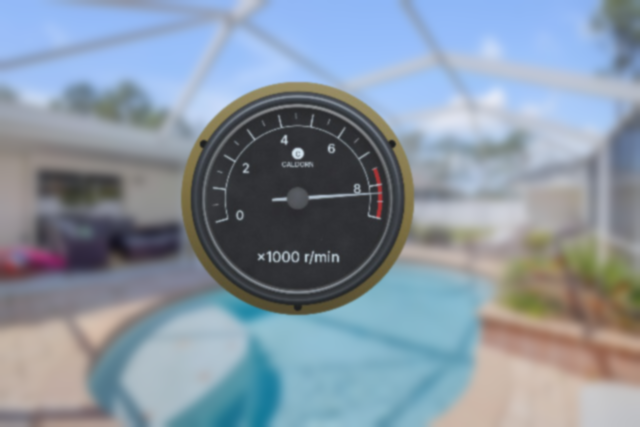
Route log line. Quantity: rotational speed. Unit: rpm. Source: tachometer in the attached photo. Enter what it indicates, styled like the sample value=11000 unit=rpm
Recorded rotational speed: value=8250 unit=rpm
